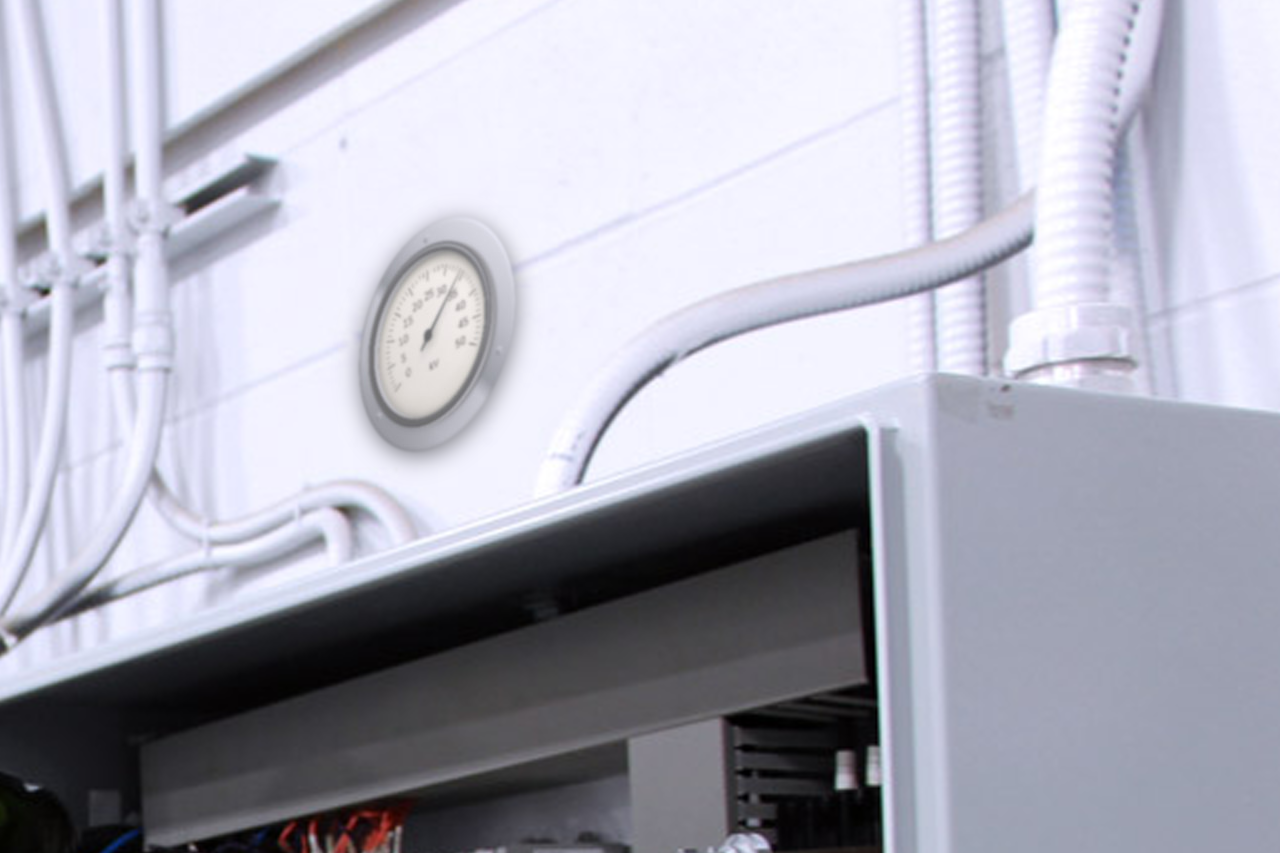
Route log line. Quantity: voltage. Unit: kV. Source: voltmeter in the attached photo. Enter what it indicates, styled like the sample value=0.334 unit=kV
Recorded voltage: value=35 unit=kV
